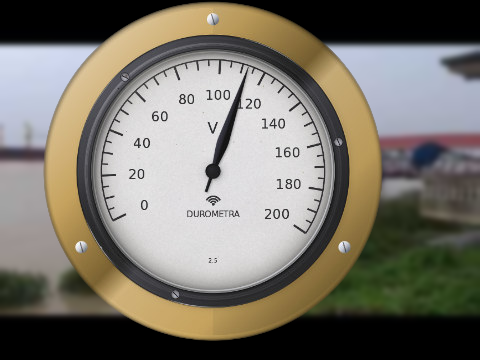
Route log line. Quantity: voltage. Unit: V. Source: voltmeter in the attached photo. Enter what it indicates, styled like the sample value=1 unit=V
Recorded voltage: value=112.5 unit=V
